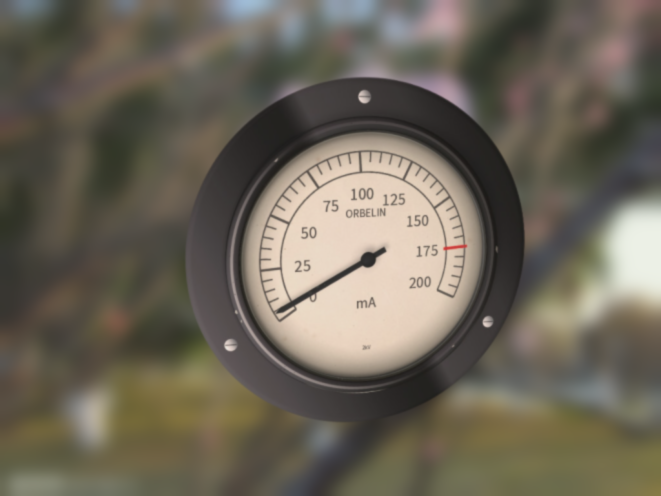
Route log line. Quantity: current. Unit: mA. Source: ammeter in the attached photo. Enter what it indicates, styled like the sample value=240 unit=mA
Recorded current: value=5 unit=mA
